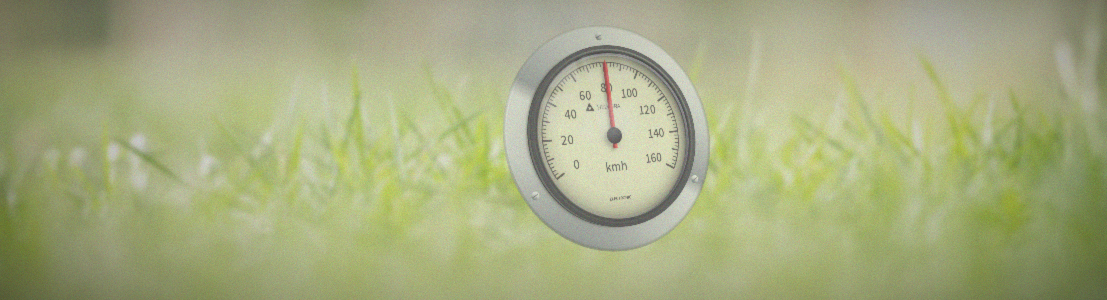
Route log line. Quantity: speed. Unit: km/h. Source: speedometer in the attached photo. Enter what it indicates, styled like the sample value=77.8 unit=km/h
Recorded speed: value=80 unit=km/h
